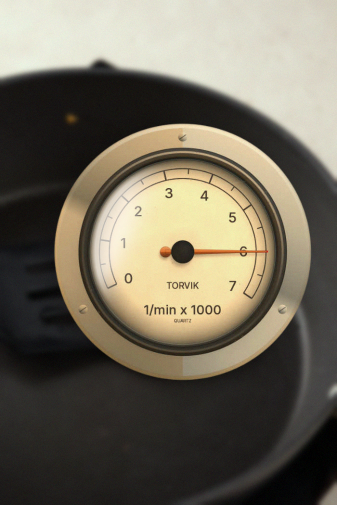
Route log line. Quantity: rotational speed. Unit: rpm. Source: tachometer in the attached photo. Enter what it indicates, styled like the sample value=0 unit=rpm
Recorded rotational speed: value=6000 unit=rpm
